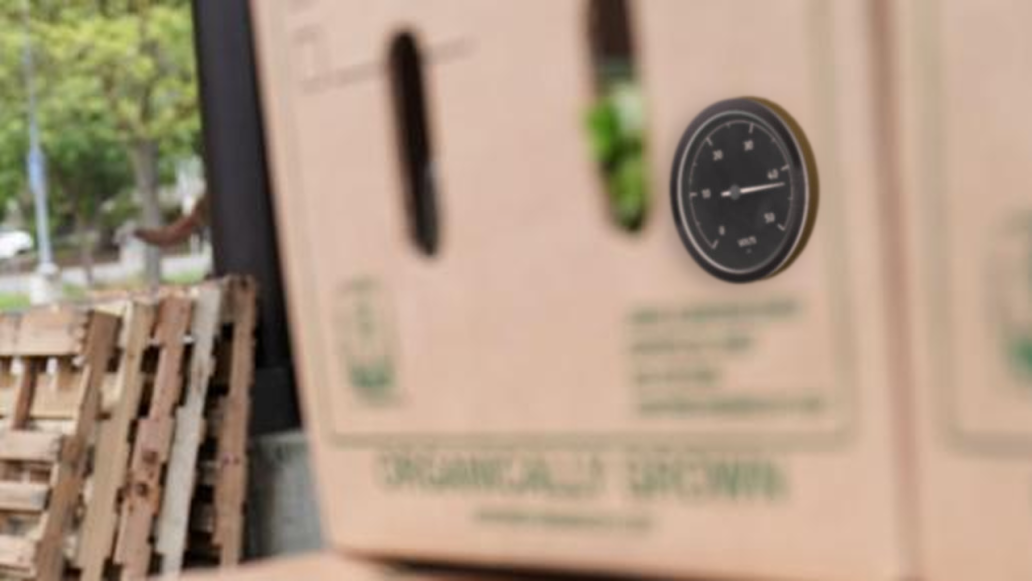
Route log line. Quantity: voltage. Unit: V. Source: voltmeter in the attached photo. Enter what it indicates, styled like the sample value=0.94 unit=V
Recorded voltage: value=42.5 unit=V
